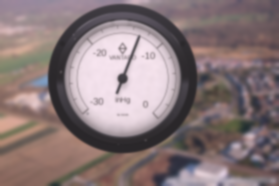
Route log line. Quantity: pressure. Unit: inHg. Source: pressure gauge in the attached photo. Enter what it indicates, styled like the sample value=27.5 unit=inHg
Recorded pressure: value=-13 unit=inHg
